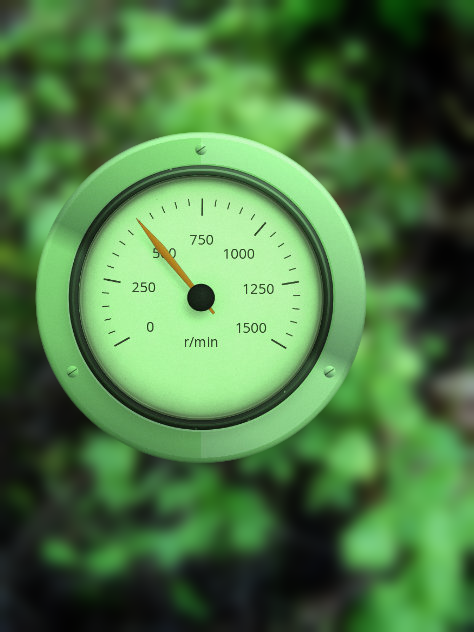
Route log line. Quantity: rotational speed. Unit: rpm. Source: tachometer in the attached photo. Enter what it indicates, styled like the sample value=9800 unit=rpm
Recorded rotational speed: value=500 unit=rpm
